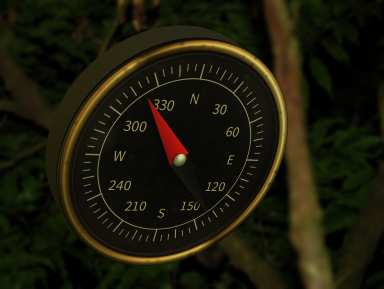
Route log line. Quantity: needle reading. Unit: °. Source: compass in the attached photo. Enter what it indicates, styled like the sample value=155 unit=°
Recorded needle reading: value=320 unit=°
